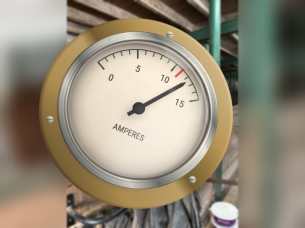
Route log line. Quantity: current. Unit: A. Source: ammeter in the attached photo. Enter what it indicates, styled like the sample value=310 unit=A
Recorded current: value=12.5 unit=A
